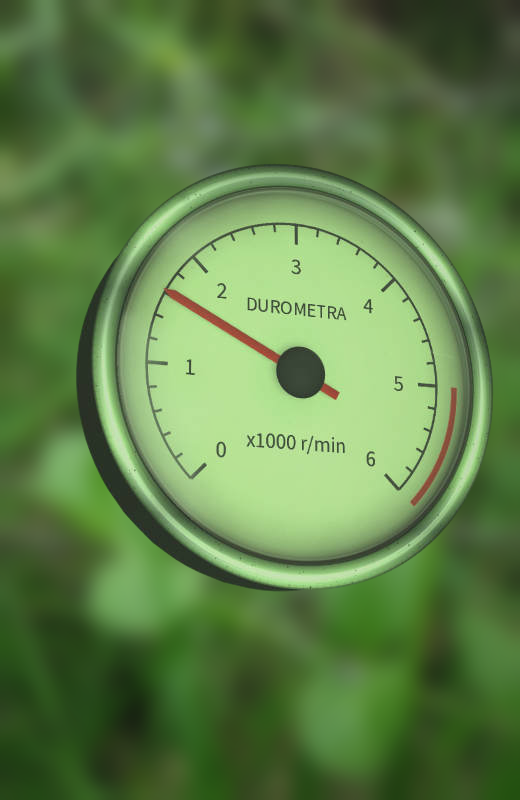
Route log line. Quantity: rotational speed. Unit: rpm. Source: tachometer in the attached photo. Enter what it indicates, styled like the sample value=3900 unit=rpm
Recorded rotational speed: value=1600 unit=rpm
